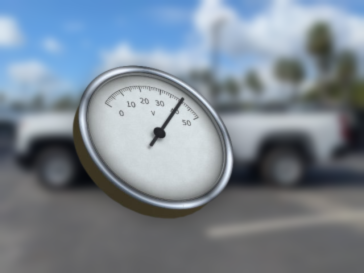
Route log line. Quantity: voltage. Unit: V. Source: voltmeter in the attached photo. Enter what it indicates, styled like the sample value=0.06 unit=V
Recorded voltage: value=40 unit=V
